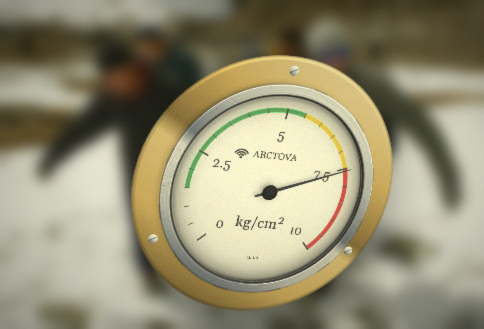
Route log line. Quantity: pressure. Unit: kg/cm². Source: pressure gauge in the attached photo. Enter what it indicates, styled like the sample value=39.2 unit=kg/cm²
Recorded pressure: value=7.5 unit=kg/cm²
